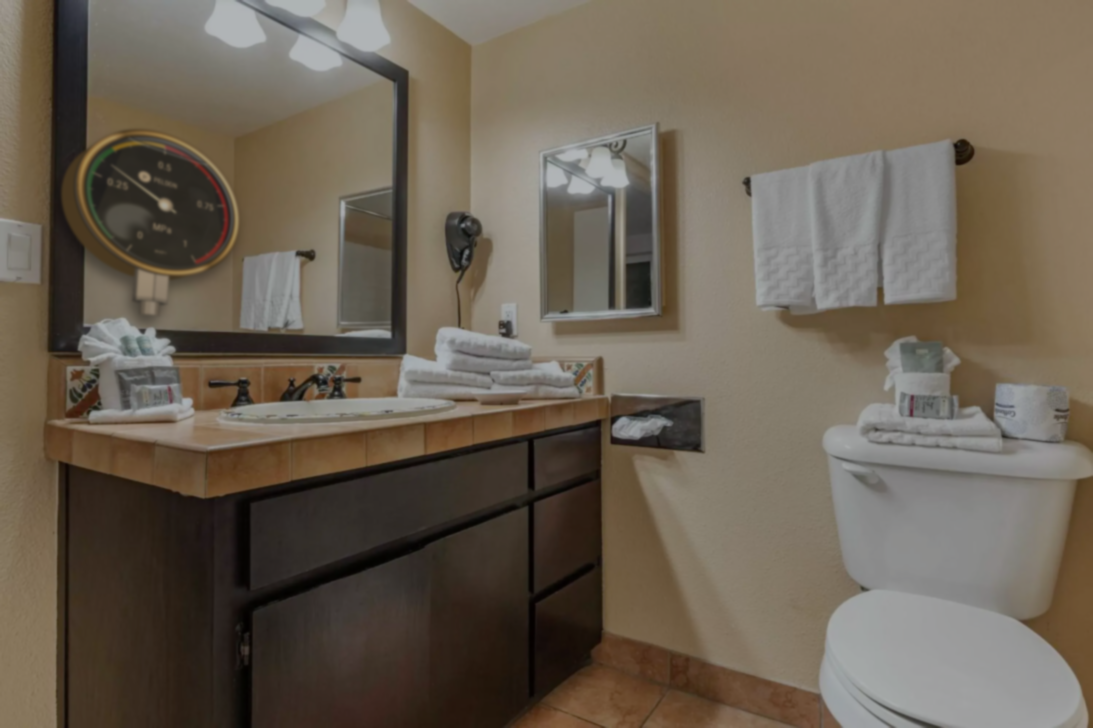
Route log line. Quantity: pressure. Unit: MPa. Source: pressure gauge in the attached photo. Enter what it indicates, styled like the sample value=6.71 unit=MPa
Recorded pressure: value=0.3 unit=MPa
